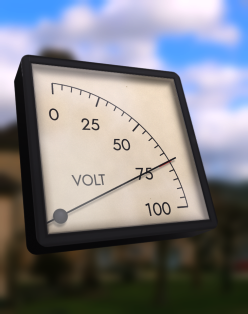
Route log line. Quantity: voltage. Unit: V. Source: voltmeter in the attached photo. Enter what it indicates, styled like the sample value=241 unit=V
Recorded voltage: value=75 unit=V
